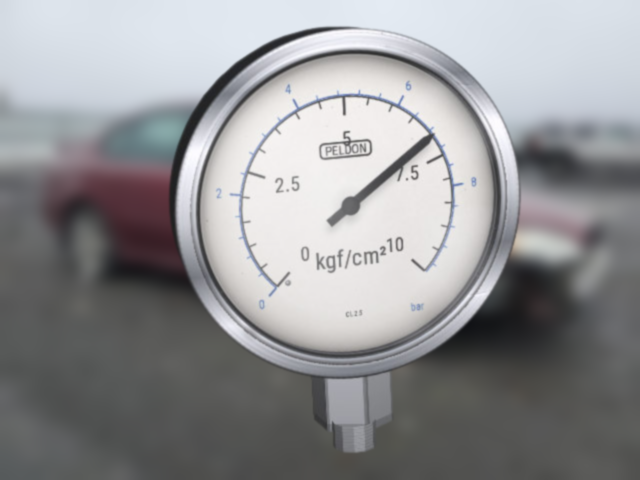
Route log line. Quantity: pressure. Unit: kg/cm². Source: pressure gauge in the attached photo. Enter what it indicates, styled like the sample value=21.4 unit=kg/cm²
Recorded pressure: value=7 unit=kg/cm²
